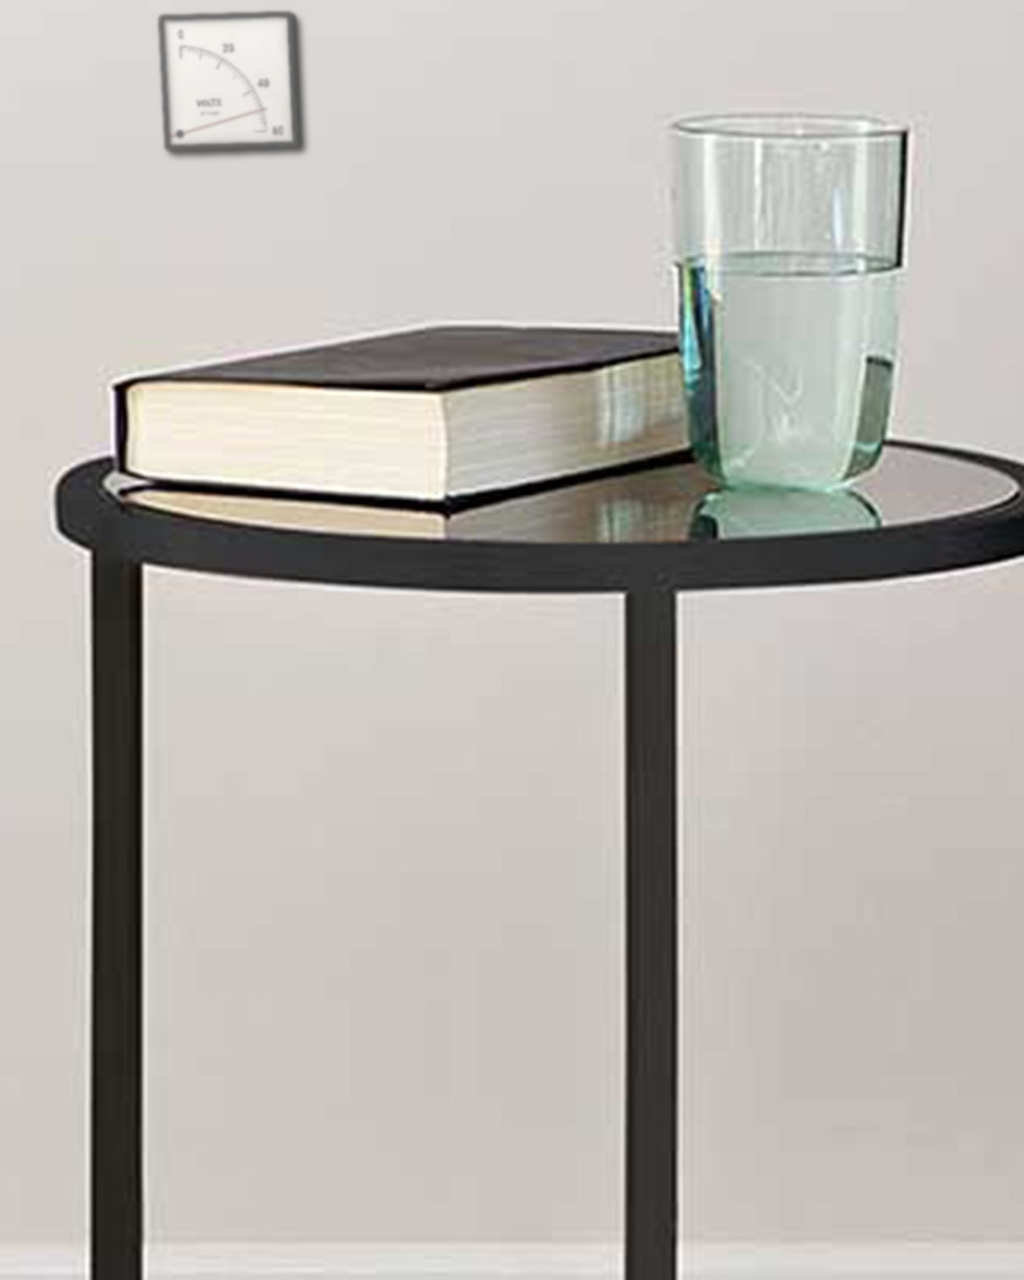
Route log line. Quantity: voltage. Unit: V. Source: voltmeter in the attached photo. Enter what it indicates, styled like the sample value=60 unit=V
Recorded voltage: value=50 unit=V
